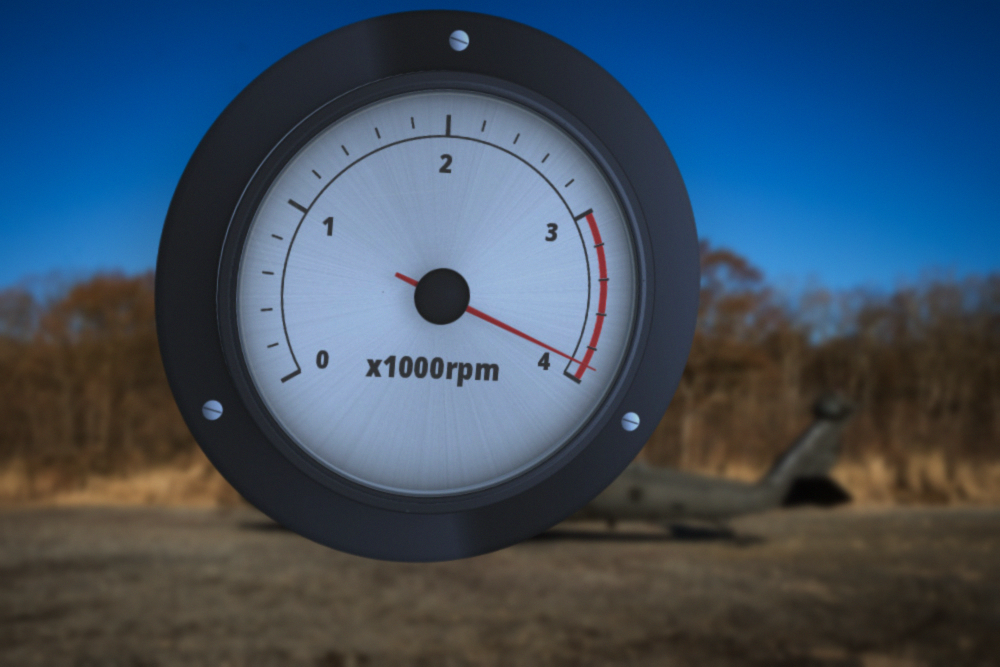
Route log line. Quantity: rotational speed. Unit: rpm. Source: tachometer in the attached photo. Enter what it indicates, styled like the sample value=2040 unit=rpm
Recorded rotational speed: value=3900 unit=rpm
